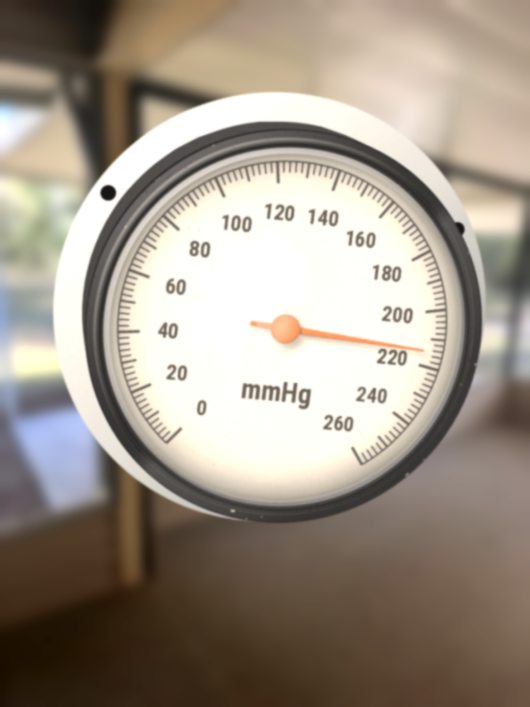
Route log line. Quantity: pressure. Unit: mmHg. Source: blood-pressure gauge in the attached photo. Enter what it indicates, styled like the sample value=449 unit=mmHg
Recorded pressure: value=214 unit=mmHg
